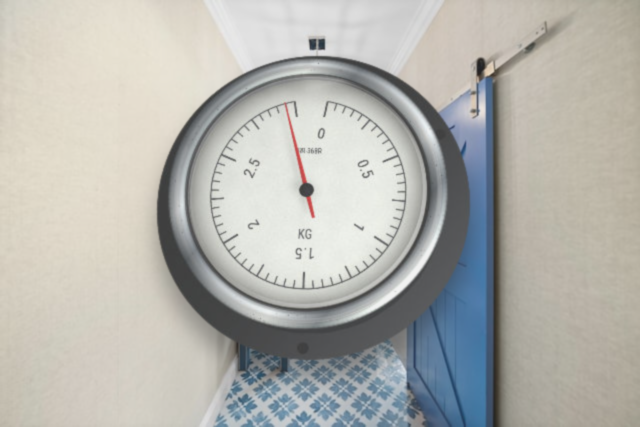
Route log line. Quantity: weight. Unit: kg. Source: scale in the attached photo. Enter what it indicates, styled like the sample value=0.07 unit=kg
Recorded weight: value=2.95 unit=kg
